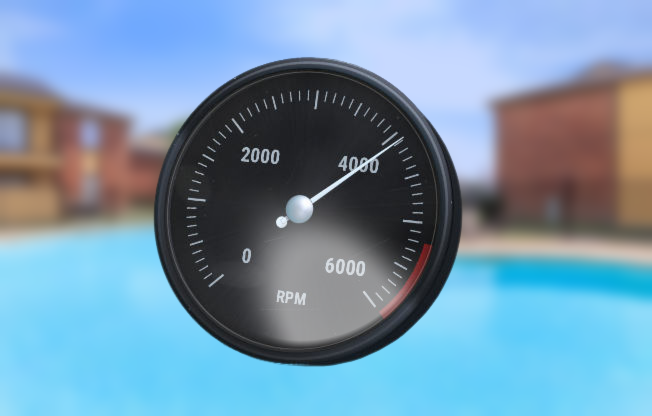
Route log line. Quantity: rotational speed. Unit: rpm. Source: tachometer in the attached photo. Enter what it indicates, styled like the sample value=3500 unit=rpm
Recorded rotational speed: value=4100 unit=rpm
